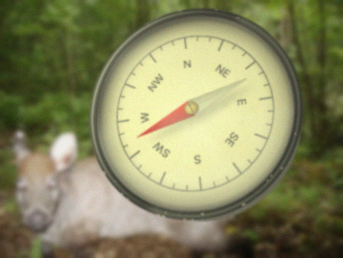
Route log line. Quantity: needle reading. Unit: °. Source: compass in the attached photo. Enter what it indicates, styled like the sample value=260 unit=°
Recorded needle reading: value=250 unit=°
